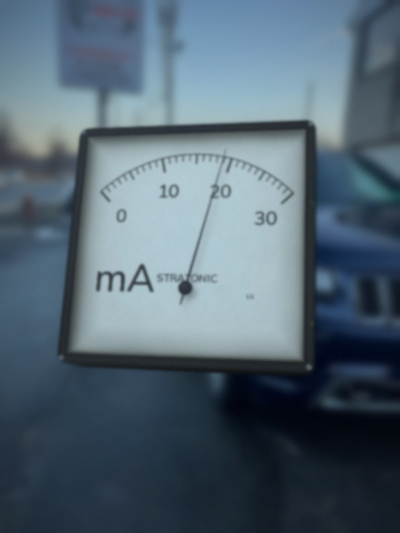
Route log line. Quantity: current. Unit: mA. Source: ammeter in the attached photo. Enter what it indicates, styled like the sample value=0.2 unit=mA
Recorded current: value=19 unit=mA
